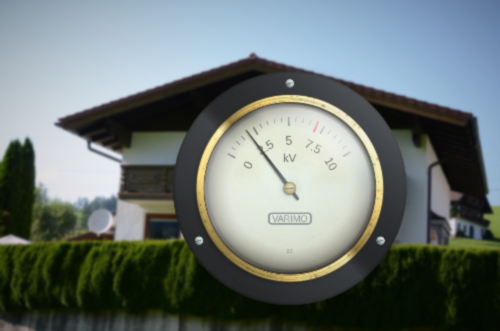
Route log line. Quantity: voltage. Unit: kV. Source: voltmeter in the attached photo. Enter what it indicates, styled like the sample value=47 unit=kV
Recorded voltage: value=2 unit=kV
